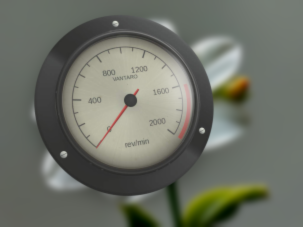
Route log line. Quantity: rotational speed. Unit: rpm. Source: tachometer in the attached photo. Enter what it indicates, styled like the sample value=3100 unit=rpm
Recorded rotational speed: value=0 unit=rpm
